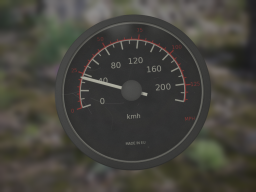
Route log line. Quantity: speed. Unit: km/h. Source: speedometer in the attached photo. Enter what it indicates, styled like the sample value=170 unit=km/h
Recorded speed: value=35 unit=km/h
